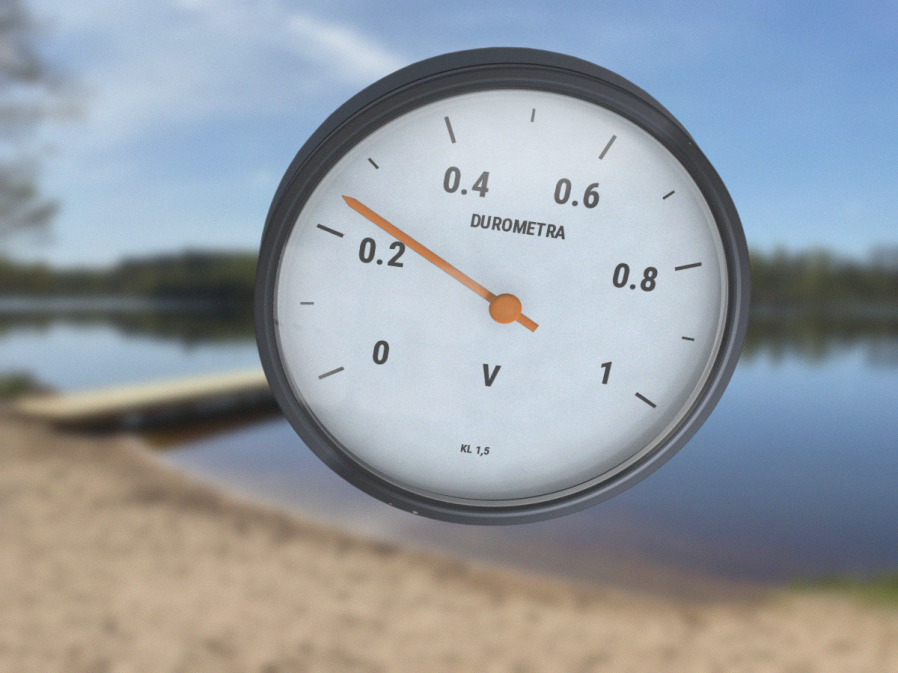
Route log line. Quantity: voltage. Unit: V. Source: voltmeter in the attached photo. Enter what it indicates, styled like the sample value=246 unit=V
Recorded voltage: value=0.25 unit=V
